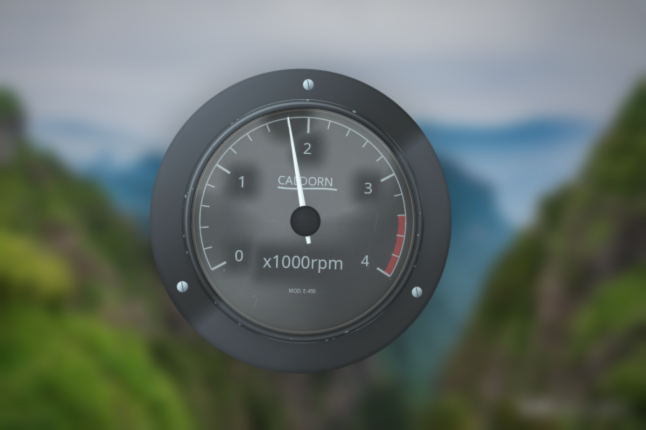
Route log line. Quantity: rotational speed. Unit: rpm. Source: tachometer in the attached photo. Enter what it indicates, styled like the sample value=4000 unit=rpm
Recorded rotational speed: value=1800 unit=rpm
